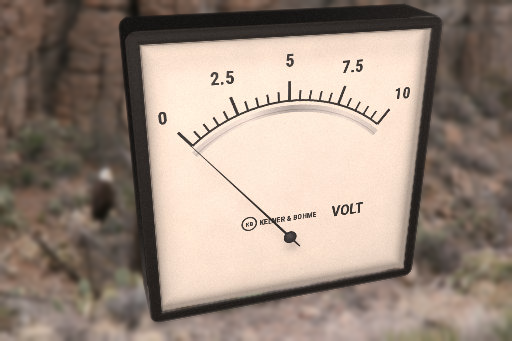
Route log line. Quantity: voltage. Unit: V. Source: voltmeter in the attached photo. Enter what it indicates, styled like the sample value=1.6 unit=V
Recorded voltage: value=0 unit=V
